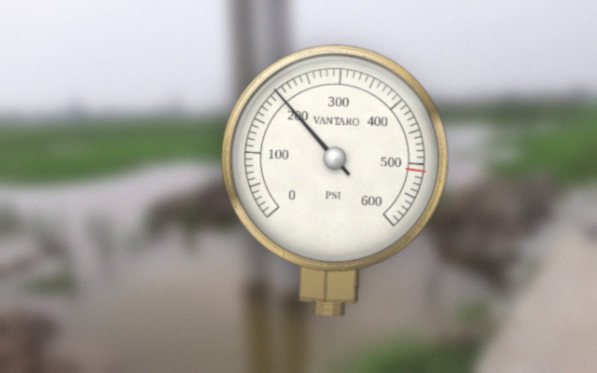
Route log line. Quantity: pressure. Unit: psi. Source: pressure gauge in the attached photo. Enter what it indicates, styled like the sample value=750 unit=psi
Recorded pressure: value=200 unit=psi
